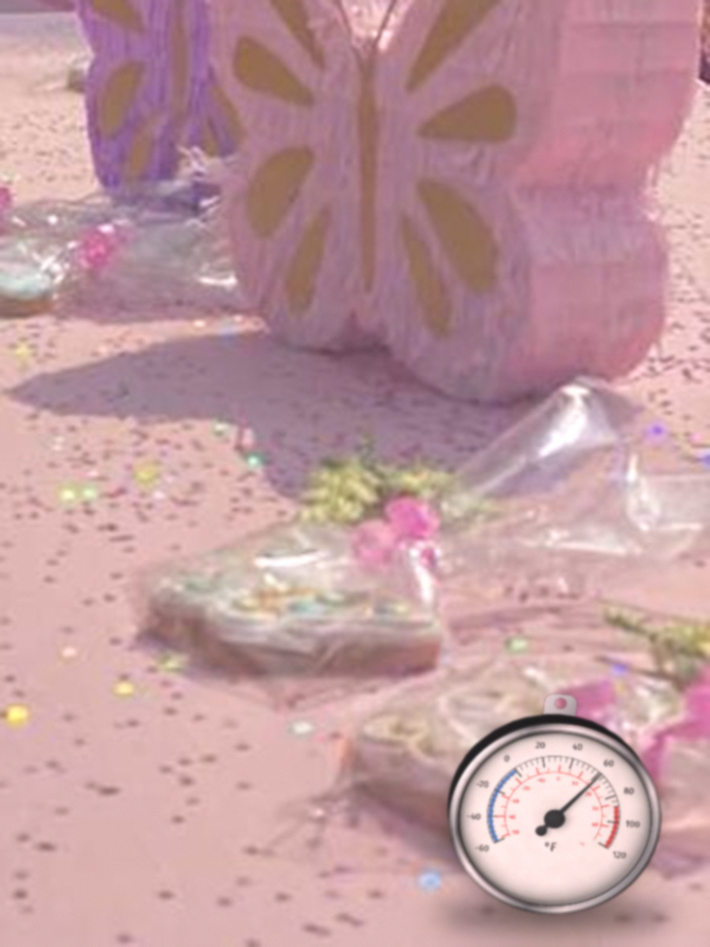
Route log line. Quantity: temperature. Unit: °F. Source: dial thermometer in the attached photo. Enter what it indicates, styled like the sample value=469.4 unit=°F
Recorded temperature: value=60 unit=°F
